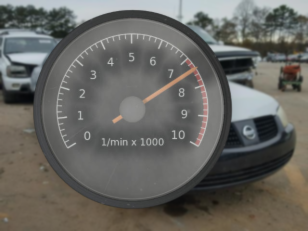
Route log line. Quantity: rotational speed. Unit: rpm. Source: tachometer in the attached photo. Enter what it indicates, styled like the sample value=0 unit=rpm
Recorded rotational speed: value=7400 unit=rpm
